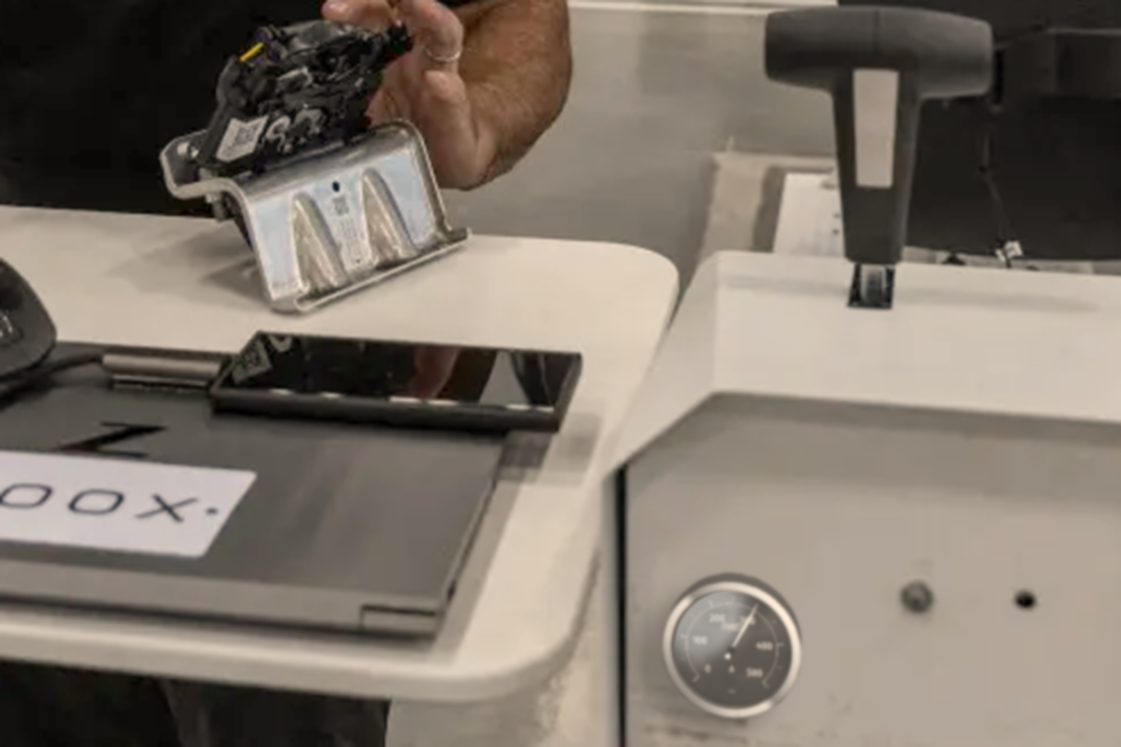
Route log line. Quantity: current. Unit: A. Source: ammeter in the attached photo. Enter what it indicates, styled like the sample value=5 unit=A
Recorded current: value=300 unit=A
